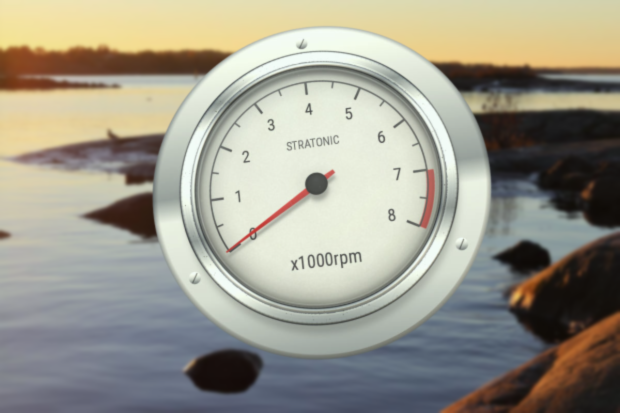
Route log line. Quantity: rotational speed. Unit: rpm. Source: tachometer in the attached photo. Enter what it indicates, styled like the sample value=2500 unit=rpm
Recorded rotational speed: value=0 unit=rpm
